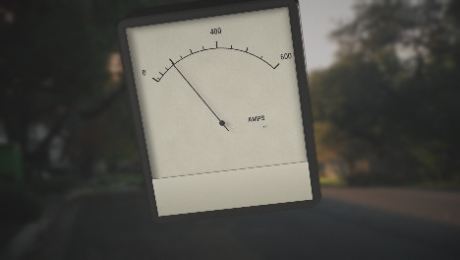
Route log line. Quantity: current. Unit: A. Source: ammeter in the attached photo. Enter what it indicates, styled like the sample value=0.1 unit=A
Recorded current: value=200 unit=A
